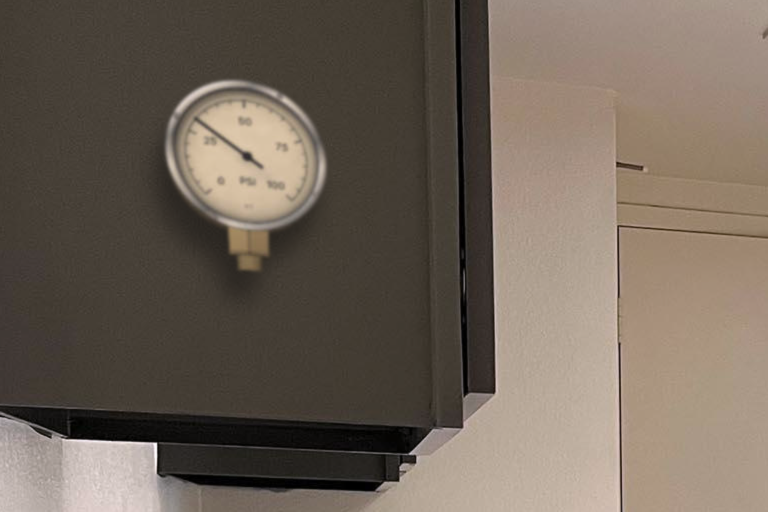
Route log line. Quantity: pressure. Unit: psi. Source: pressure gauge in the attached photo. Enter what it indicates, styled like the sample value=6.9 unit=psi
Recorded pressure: value=30 unit=psi
